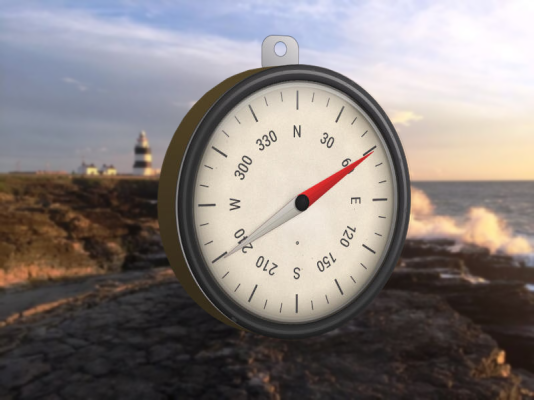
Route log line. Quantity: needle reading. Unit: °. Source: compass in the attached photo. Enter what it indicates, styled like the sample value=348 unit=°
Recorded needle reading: value=60 unit=°
